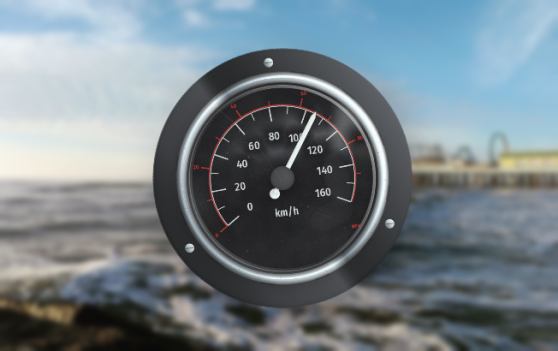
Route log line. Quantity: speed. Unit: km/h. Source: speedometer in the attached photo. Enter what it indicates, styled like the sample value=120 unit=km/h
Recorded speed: value=105 unit=km/h
